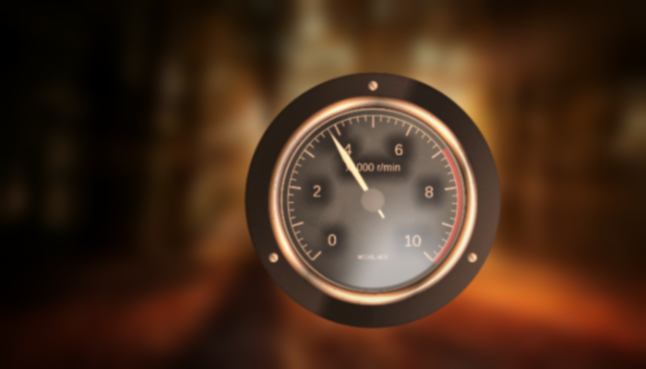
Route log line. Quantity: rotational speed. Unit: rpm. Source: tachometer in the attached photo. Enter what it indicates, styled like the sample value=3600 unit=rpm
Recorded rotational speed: value=3800 unit=rpm
